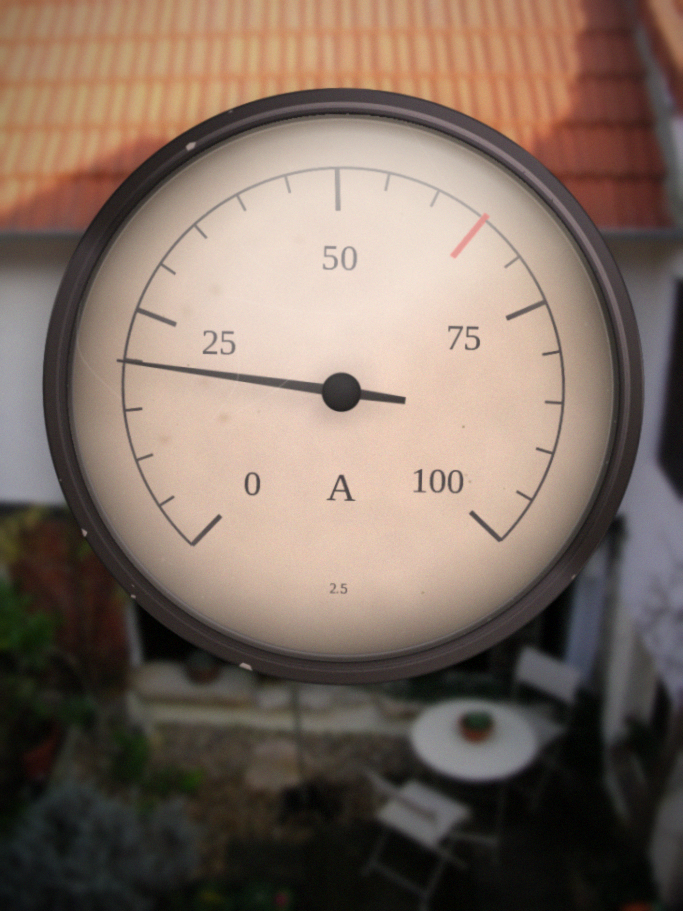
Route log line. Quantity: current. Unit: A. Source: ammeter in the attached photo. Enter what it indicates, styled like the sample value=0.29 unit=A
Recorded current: value=20 unit=A
